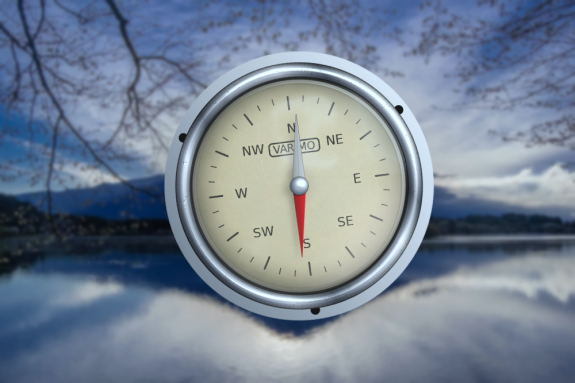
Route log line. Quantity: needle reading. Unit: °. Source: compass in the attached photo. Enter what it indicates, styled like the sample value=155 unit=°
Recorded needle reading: value=185 unit=°
